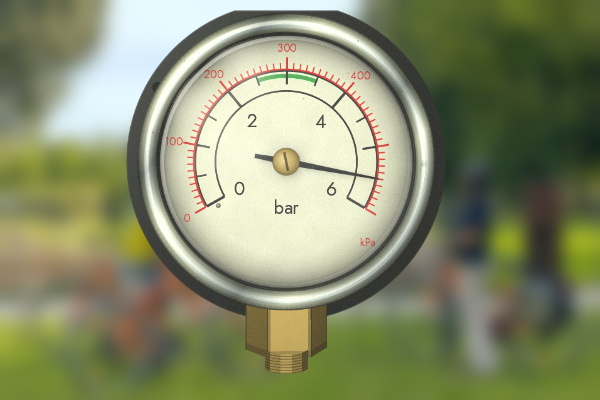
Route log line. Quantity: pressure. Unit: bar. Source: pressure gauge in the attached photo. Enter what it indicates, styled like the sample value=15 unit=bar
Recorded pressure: value=5.5 unit=bar
